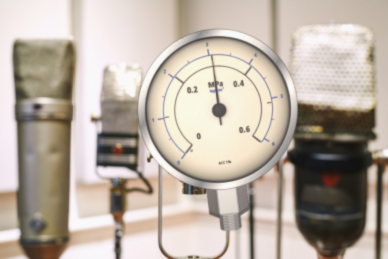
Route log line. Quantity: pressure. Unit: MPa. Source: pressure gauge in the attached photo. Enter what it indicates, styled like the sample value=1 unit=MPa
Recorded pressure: value=0.3 unit=MPa
